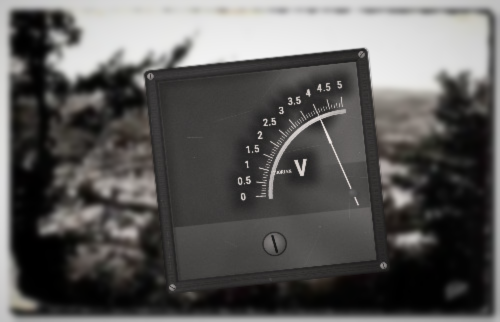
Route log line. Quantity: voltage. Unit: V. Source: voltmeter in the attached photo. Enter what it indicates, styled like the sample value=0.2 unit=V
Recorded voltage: value=4 unit=V
